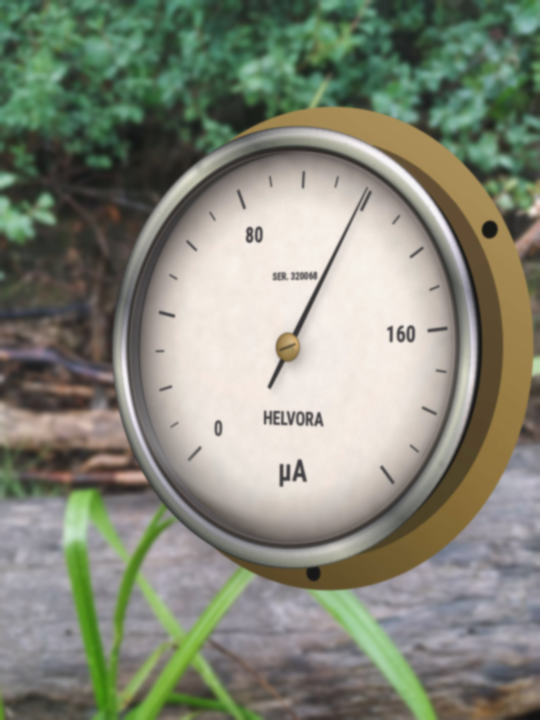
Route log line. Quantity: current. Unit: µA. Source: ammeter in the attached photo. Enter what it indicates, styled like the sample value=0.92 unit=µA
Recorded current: value=120 unit=µA
